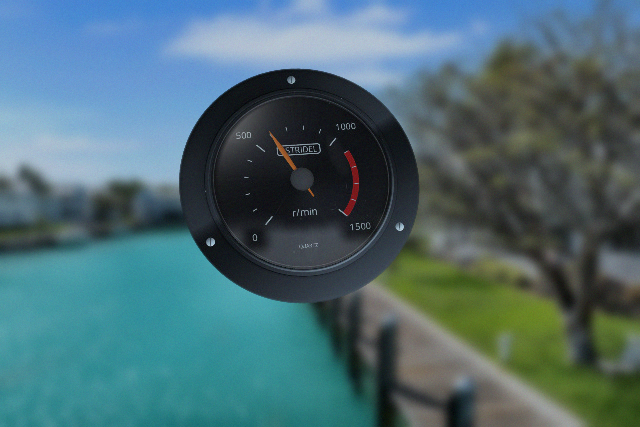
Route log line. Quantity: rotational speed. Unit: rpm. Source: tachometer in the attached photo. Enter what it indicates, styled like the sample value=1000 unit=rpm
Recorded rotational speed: value=600 unit=rpm
